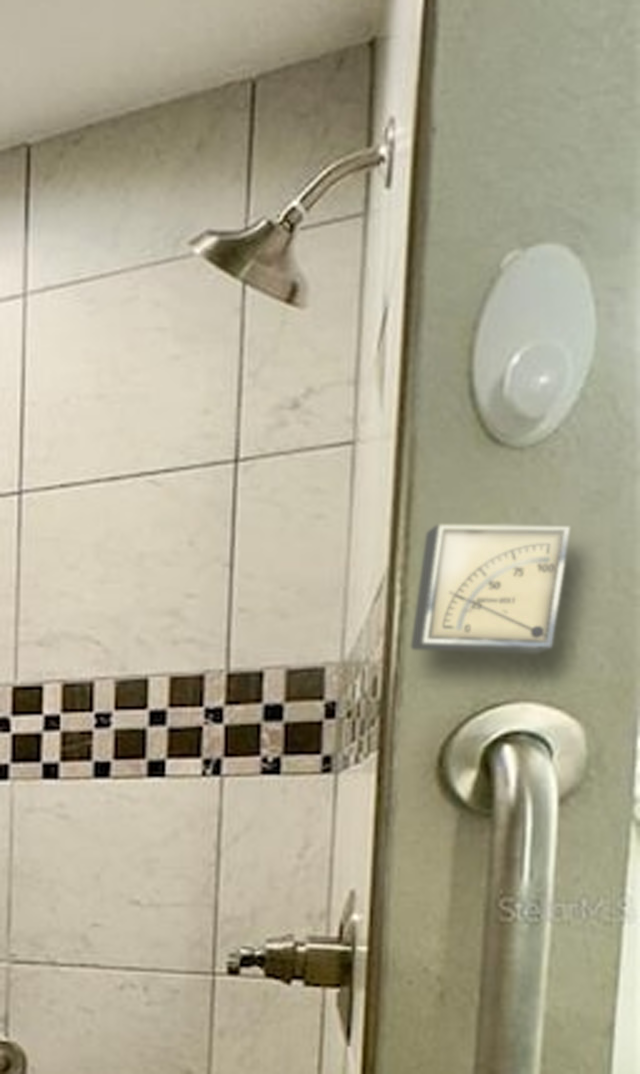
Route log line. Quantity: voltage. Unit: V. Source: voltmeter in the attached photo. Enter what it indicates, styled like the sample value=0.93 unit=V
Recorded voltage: value=25 unit=V
